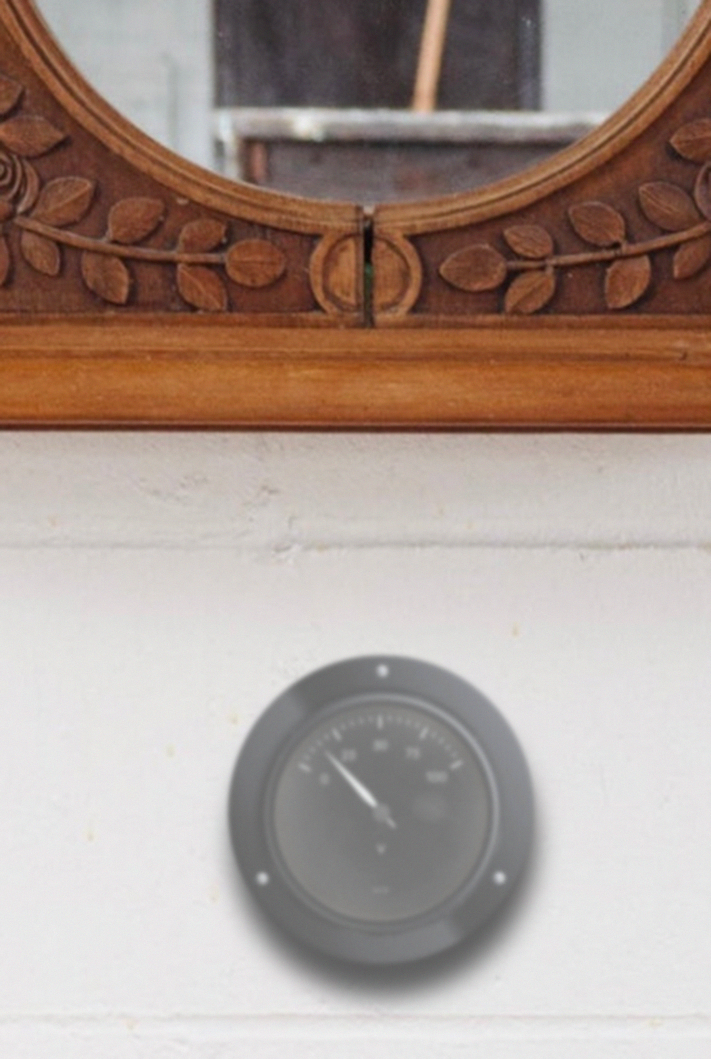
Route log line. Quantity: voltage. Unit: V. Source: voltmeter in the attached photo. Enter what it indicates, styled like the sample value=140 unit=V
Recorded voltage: value=15 unit=V
